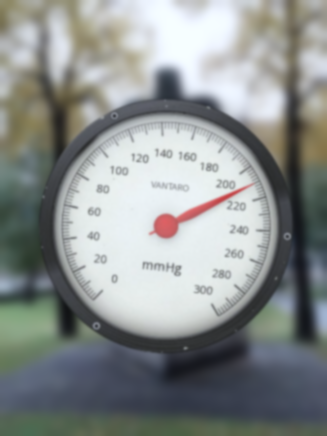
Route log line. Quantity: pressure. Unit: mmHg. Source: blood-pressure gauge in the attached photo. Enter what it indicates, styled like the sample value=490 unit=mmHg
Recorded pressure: value=210 unit=mmHg
